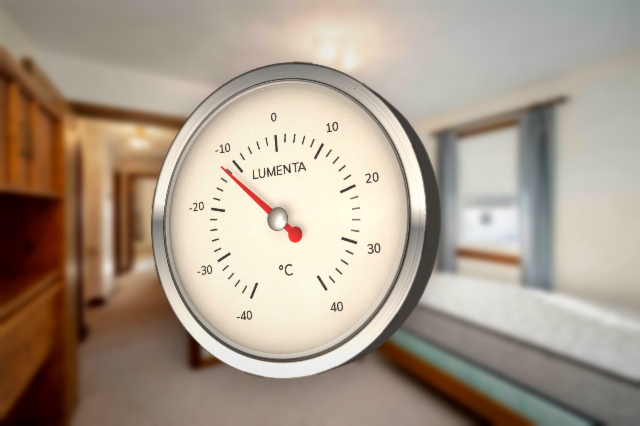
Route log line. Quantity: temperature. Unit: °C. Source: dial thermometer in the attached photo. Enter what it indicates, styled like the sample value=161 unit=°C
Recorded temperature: value=-12 unit=°C
